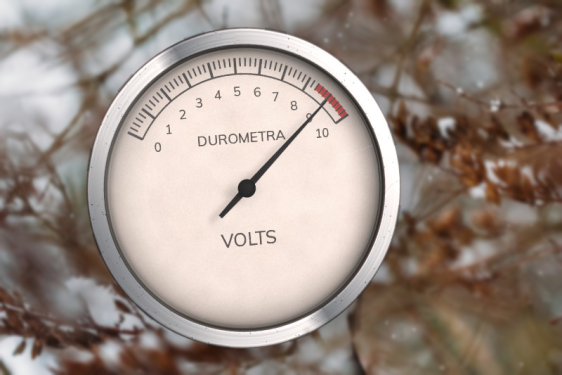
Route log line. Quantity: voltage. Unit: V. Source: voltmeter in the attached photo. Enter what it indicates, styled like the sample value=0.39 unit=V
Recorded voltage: value=9 unit=V
